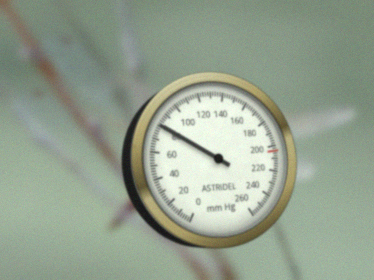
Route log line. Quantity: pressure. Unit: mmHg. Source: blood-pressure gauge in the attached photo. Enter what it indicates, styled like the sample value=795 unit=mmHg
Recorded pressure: value=80 unit=mmHg
